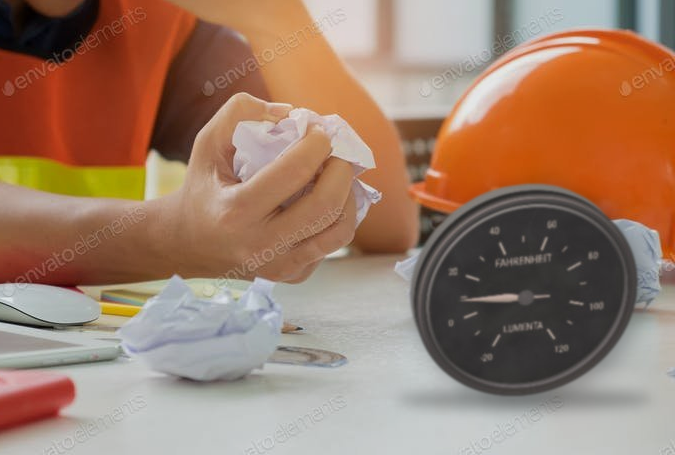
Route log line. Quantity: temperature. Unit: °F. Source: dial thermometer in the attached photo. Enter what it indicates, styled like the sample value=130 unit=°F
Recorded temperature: value=10 unit=°F
